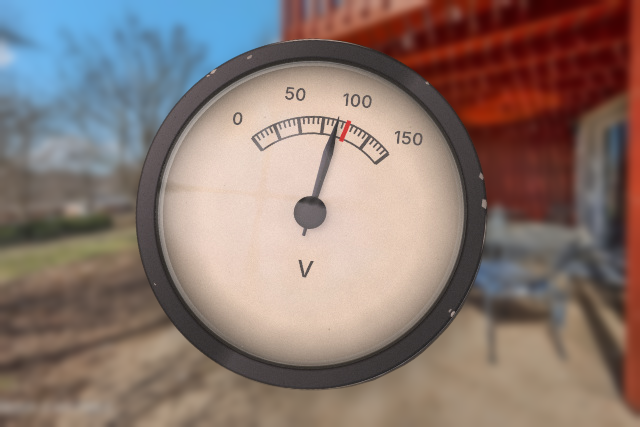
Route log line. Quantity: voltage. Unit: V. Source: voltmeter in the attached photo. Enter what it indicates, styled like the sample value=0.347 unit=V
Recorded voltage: value=90 unit=V
